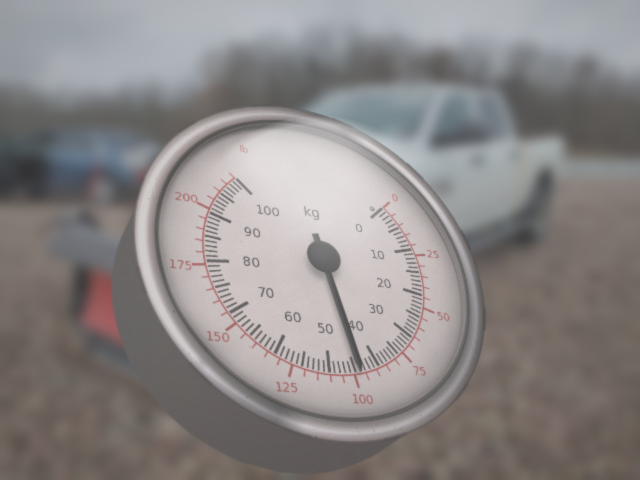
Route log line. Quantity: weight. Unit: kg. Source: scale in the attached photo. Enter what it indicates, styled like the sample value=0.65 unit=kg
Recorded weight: value=45 unit=kg
